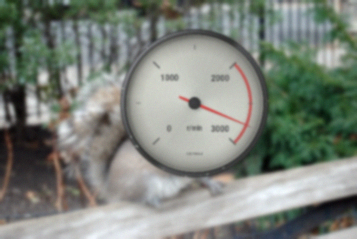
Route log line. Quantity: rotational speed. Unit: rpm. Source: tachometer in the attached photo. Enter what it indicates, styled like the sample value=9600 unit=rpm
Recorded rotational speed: value=2750 unit=rpm
